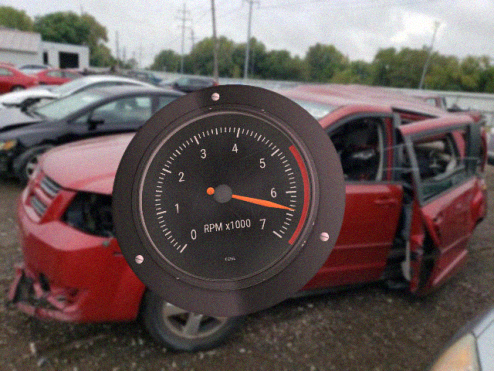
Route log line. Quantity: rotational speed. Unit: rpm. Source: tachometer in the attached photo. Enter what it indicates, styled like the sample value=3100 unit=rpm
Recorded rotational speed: value=6400 unit=rpm
